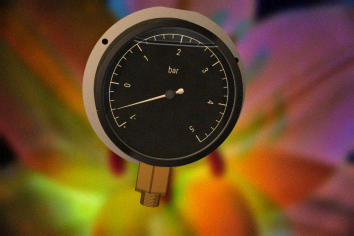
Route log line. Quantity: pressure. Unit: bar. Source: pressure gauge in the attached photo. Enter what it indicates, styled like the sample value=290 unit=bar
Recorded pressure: value=-0.6 unit=bar
